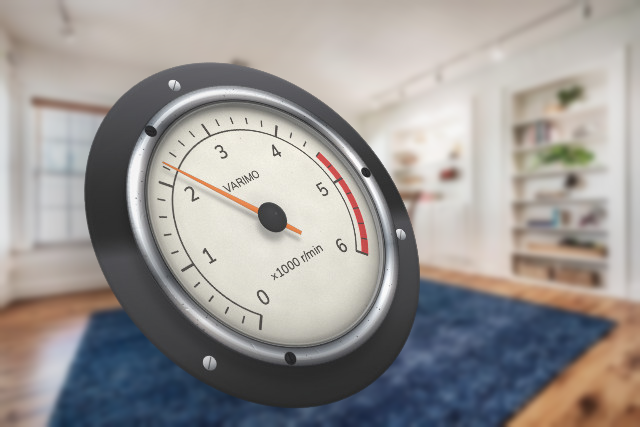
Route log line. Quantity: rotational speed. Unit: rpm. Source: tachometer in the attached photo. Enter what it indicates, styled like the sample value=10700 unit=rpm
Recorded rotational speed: value=2200 unit=rpm
